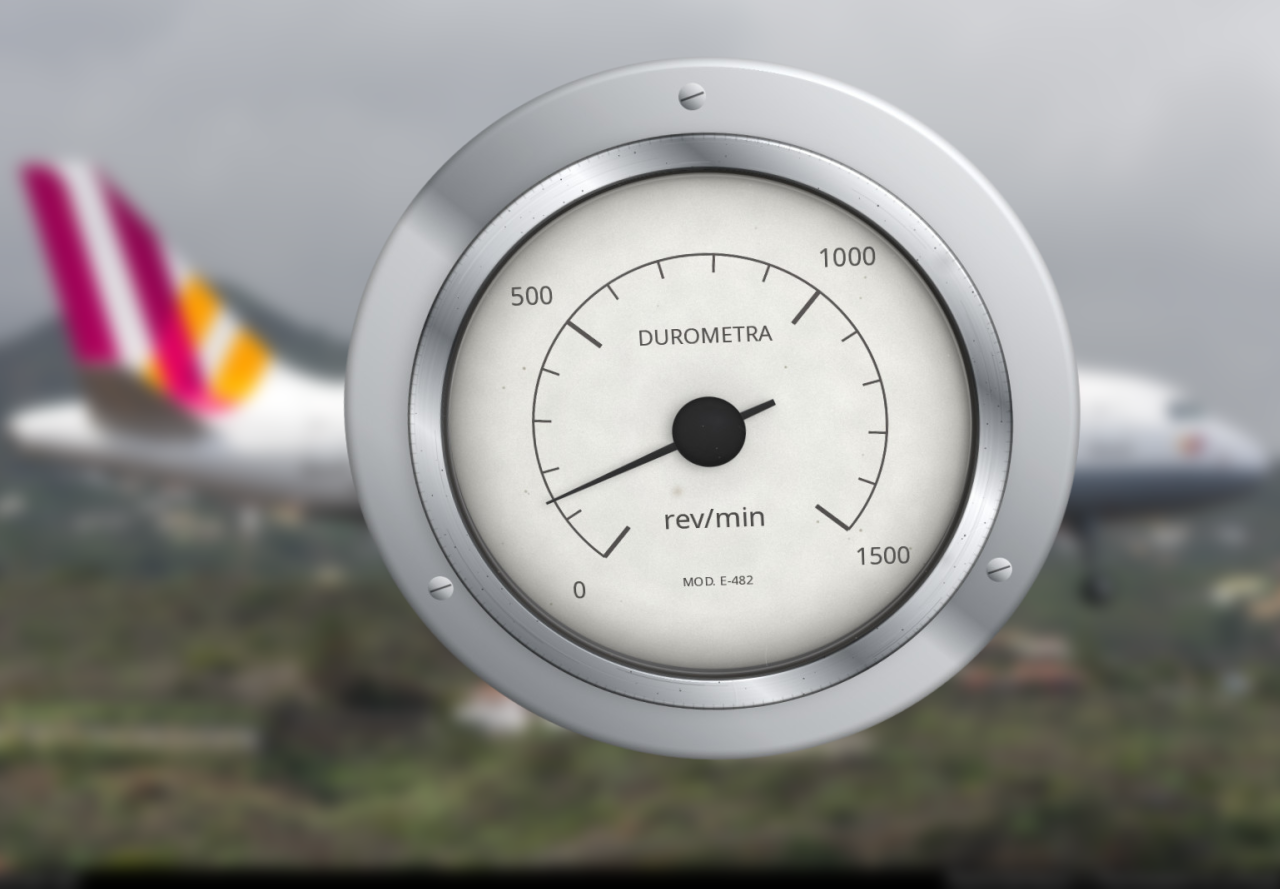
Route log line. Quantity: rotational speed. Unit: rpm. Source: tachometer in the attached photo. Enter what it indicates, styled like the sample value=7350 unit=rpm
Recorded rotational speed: value=150 unit=rpm
